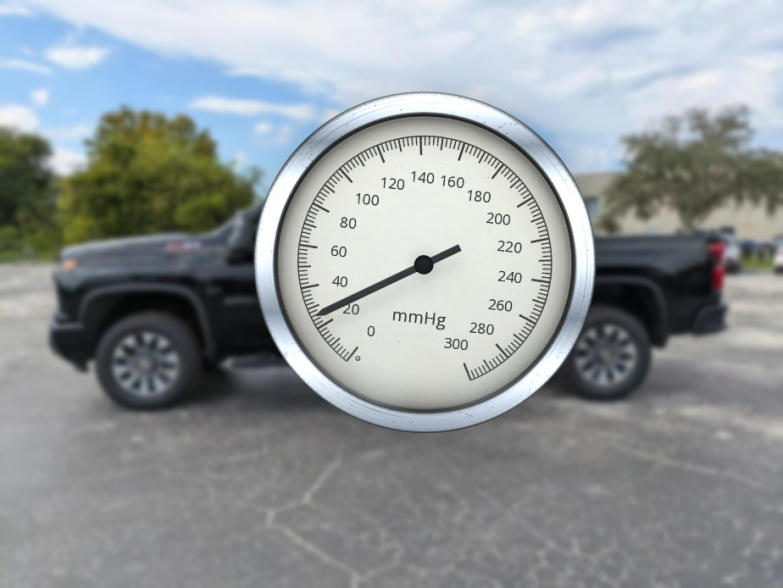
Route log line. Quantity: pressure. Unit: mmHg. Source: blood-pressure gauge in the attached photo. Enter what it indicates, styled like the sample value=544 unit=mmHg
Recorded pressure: value=26 unit=mmHg
